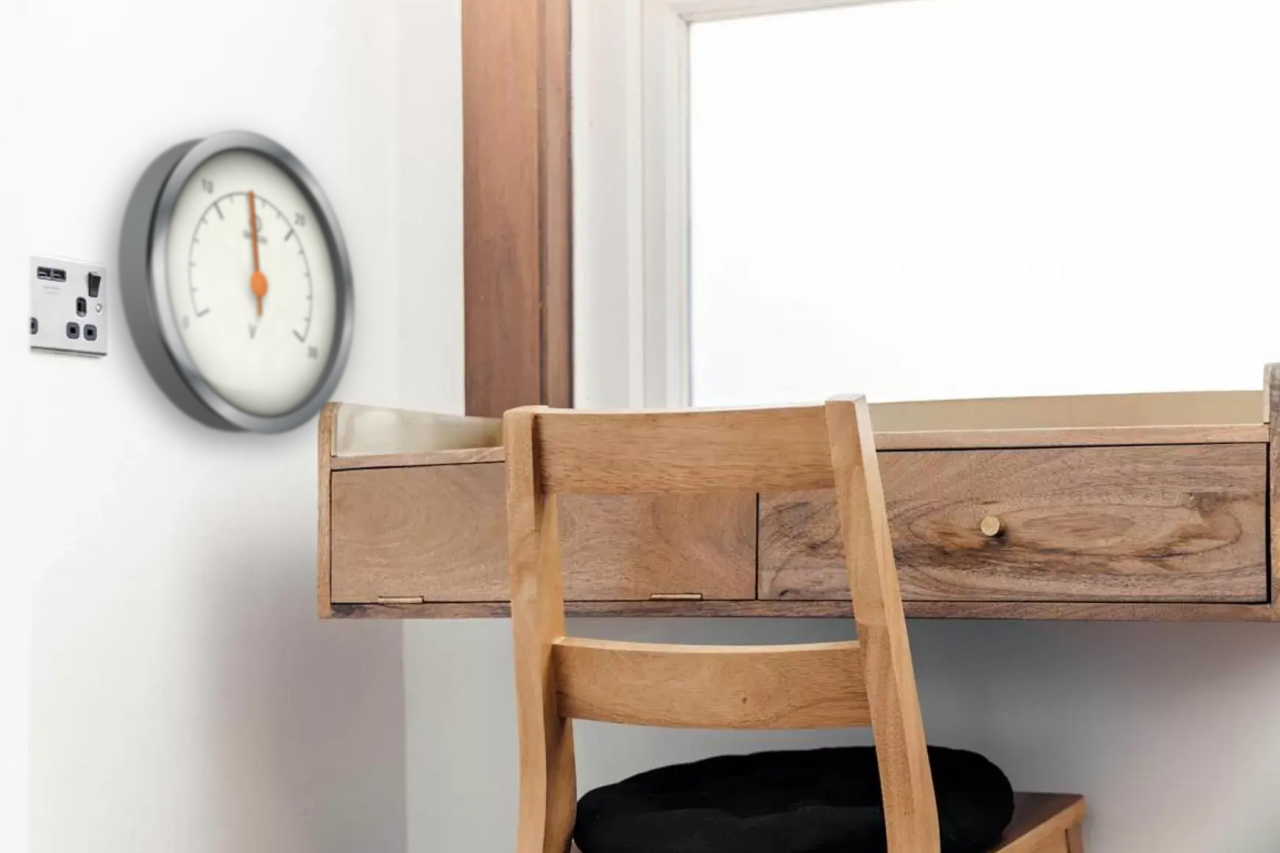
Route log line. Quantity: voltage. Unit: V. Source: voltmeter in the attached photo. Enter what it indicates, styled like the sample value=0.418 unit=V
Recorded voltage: value=14 unit=V
